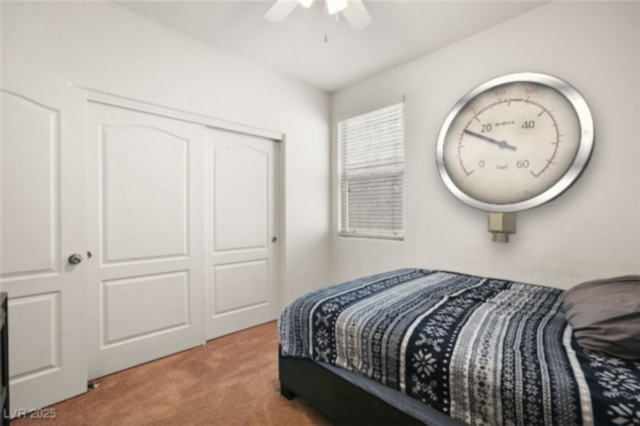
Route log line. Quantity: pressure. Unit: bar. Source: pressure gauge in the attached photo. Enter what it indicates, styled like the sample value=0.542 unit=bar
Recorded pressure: value=15 unit=bar
